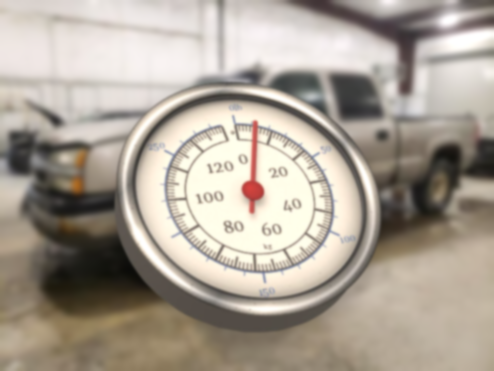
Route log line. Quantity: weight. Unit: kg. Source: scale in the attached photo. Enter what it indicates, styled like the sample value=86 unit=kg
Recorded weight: value=5 unit=kg
